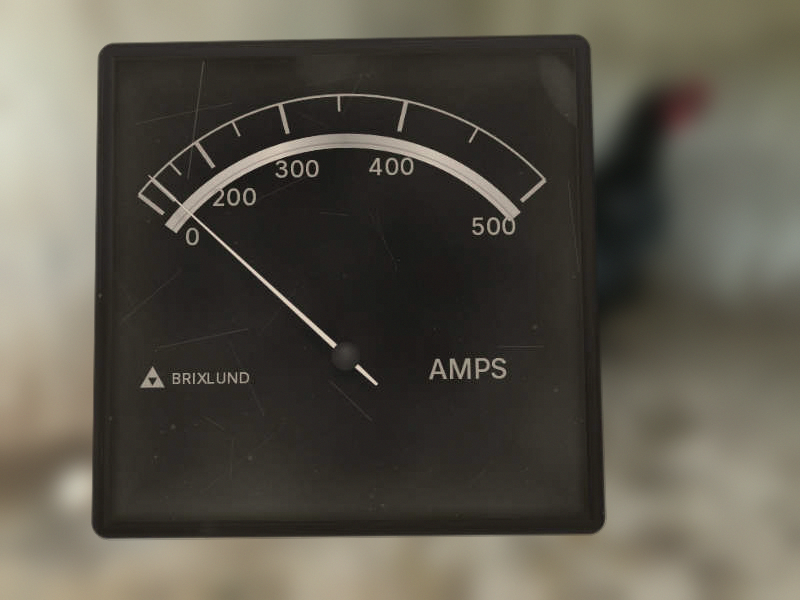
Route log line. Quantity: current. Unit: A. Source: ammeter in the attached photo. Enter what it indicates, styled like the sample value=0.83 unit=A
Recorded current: value=100 unit=A
